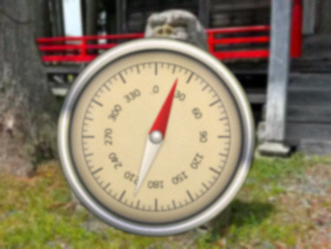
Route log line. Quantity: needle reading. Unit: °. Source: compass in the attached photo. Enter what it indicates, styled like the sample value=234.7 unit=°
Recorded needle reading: value=20 unit=°
